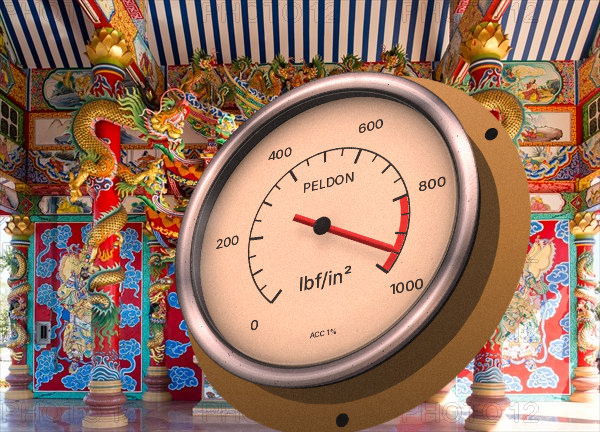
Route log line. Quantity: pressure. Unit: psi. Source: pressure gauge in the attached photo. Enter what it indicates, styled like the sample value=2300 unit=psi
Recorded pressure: value=950 unit=psi
